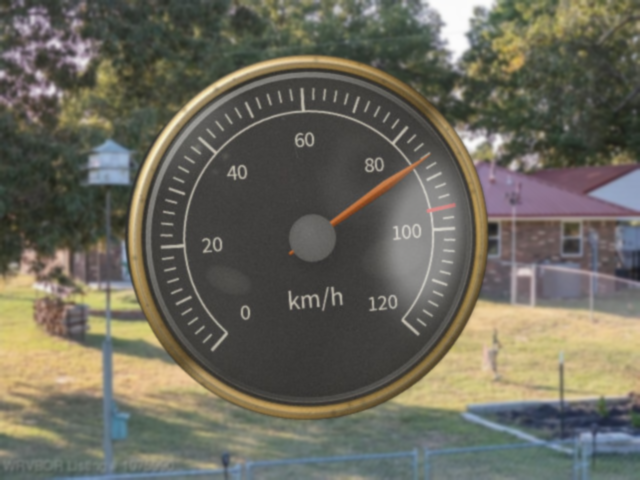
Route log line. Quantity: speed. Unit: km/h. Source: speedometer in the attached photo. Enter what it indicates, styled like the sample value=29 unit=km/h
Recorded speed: value=86 unit=km/h
